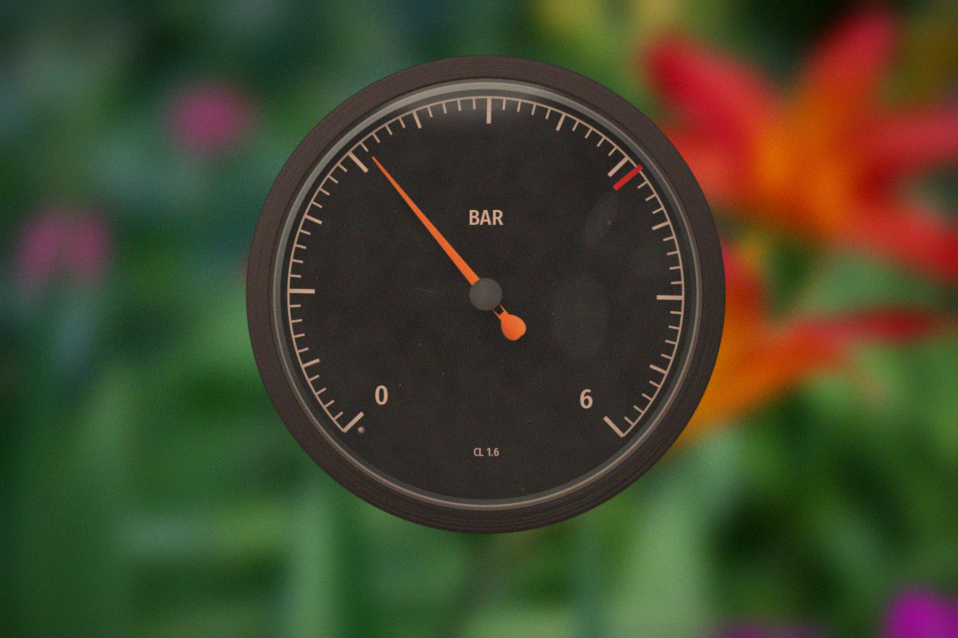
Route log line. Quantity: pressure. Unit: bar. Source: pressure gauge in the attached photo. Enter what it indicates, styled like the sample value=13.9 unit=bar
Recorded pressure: value=2.1 unit=bar
